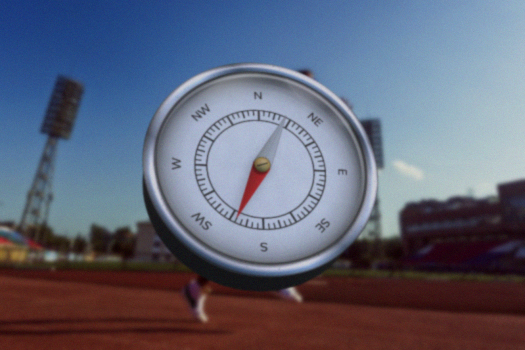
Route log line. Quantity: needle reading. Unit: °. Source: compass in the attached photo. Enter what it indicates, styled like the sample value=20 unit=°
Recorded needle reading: value=205 unit=°
